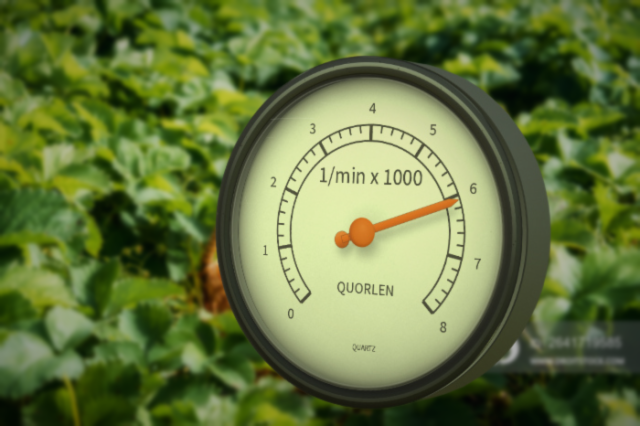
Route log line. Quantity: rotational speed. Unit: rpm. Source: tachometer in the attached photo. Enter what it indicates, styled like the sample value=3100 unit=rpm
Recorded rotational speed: value=6100 unit=rpm
